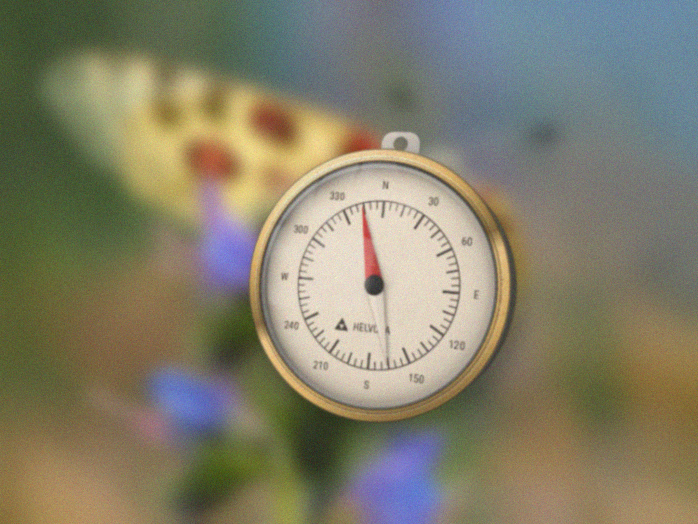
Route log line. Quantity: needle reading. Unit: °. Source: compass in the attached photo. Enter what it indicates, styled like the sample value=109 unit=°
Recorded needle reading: value=345 unit=°
